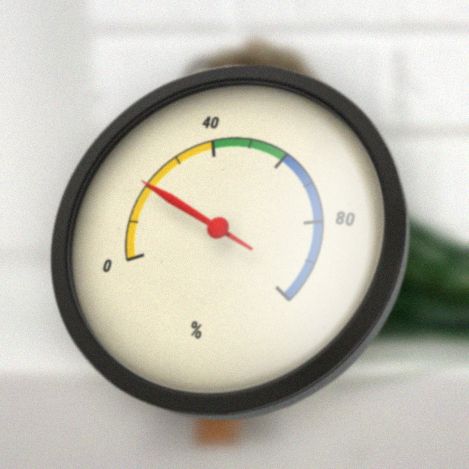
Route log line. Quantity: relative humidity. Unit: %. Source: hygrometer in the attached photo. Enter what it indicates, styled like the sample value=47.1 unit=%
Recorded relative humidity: value=20 unit=%
